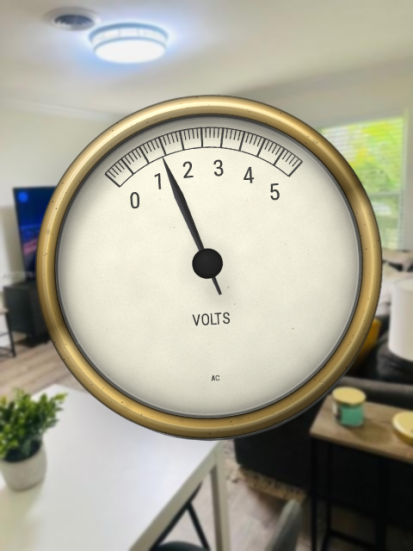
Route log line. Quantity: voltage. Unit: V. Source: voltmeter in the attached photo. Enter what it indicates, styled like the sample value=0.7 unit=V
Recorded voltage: value=1.4 unit=V
